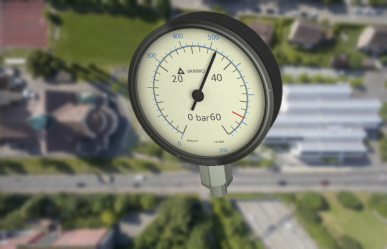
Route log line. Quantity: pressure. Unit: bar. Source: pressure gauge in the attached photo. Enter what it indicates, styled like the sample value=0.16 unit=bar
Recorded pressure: value=36 unit=bar
